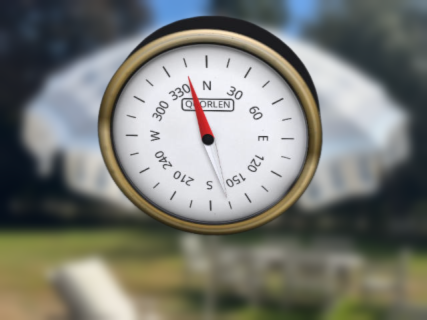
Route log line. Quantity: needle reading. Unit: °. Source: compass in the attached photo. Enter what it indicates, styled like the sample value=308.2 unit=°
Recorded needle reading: value=345 unit=°
